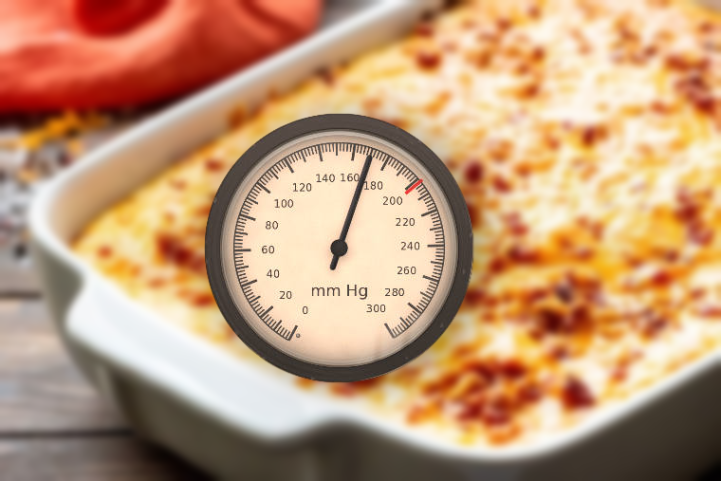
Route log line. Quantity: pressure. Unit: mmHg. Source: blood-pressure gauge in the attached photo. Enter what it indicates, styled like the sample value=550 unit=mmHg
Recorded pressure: value=170 unit=mmHg
